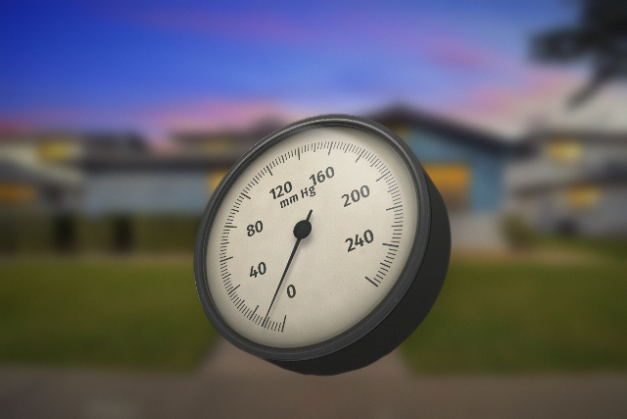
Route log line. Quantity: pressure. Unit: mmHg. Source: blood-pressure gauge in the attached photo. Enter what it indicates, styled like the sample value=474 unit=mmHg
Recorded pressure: value=10 unit=mmHg
